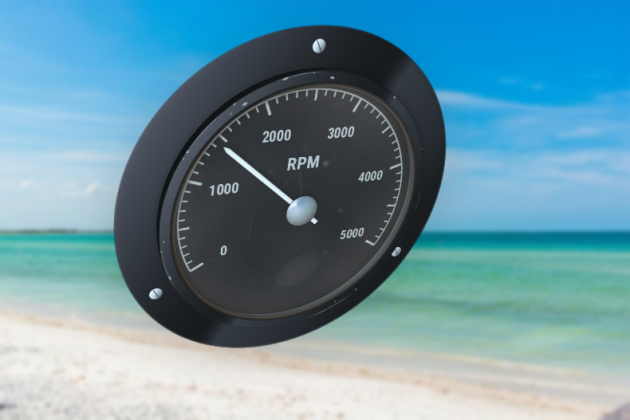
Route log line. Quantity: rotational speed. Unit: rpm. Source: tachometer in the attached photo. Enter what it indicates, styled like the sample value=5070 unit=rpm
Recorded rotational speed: value=1450 unit=rpm
